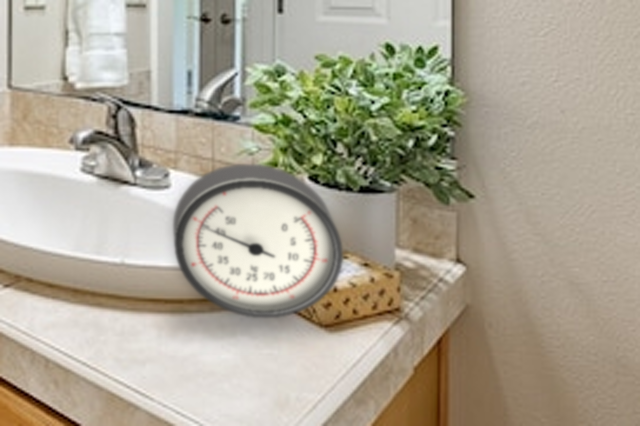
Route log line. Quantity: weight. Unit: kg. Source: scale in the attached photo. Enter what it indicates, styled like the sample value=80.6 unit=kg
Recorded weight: value=45 unit=kg
